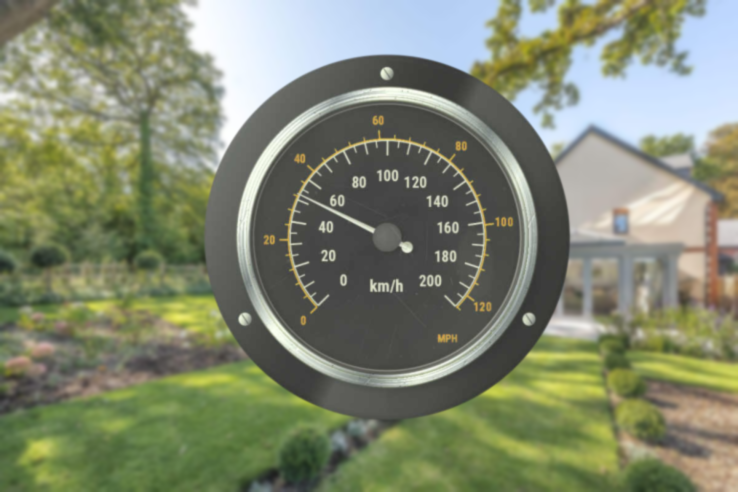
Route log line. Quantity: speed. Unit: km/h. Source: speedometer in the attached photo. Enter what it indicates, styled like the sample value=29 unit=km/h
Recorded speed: value=52.5 unit=km/h
